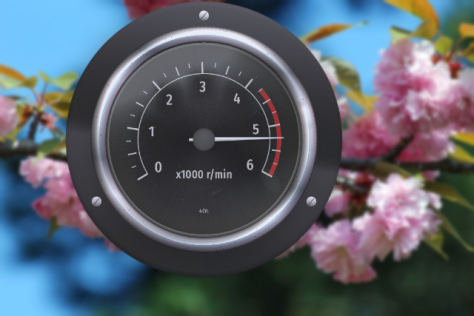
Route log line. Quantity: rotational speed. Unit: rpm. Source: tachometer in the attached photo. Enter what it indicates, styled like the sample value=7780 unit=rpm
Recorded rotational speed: value=5250 unit=rpm
